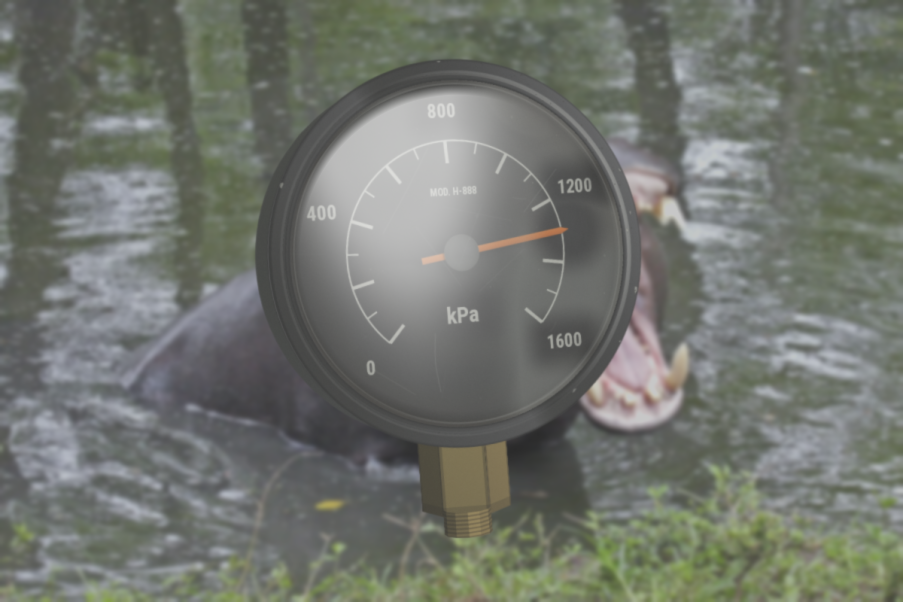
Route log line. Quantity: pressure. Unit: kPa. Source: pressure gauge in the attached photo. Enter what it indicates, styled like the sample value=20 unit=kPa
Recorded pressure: value=1300 unit=kPa
